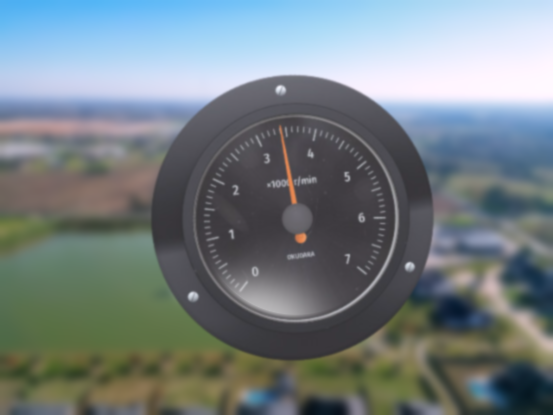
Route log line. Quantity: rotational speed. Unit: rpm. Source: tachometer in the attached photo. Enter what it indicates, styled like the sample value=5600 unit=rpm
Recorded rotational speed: value=3400 unit=rpm
